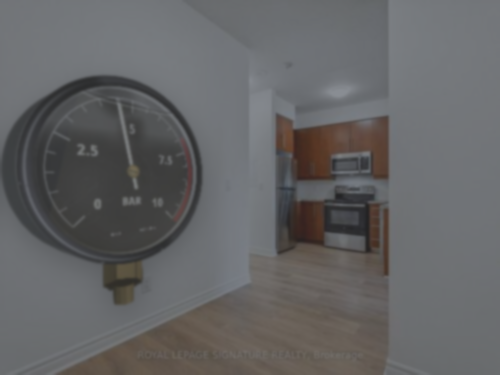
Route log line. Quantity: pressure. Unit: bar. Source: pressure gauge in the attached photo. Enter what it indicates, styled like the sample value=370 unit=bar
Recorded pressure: value=4.5 unit=bar
